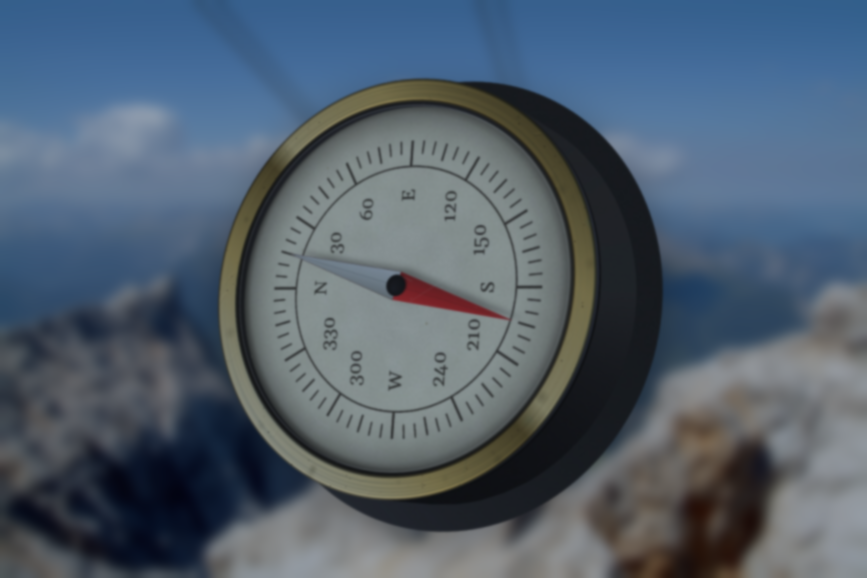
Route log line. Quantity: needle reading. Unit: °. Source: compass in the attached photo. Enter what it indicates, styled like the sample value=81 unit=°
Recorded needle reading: value=195 unit=°
